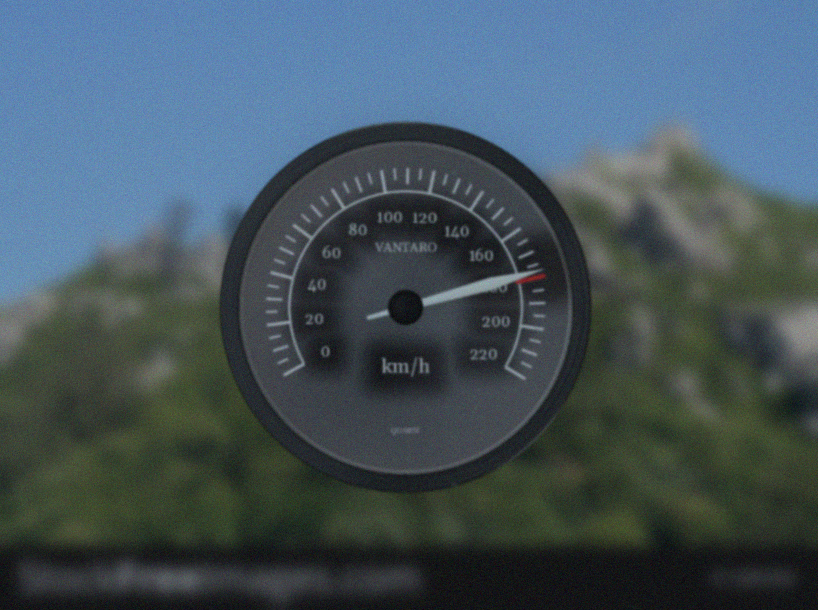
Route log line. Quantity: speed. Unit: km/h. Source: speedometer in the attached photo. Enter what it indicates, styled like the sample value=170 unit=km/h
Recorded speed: value=177.5 unit=km/h
